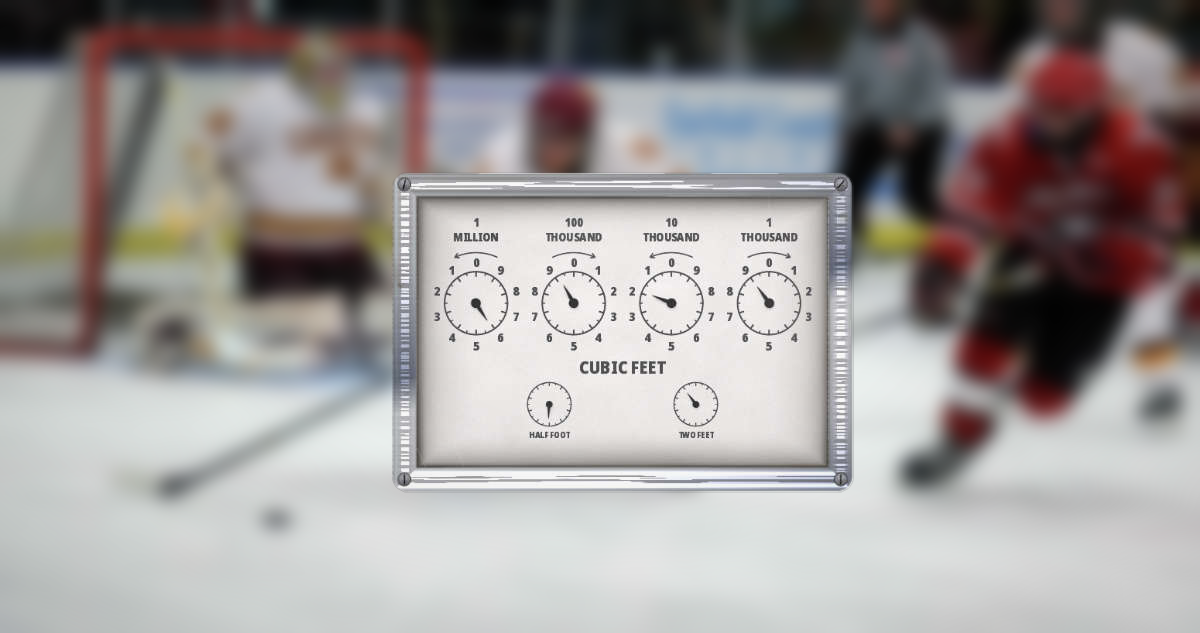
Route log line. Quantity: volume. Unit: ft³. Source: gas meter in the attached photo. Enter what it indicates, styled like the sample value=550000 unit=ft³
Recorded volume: value=591900 unit=ft³
